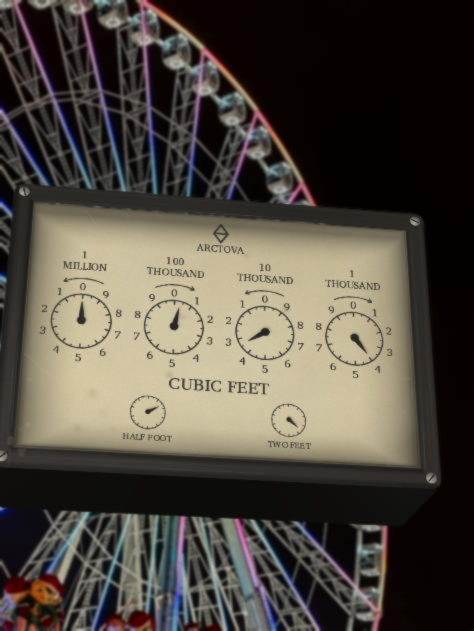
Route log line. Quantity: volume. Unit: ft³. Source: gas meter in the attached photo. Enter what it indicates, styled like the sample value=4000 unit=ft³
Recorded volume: value=3400 unit=ft³
